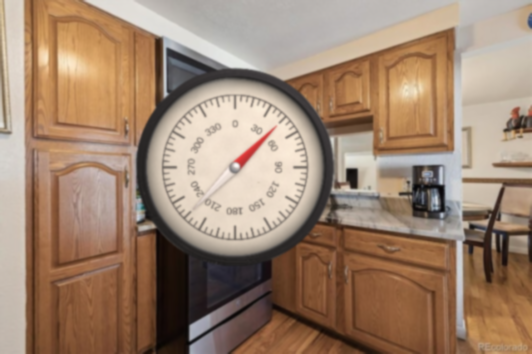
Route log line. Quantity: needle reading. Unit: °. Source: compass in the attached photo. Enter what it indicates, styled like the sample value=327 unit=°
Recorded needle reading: value=45 unit=°
